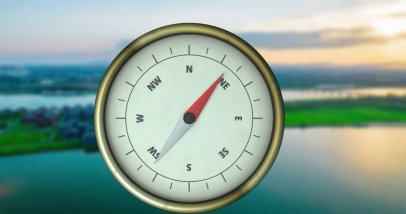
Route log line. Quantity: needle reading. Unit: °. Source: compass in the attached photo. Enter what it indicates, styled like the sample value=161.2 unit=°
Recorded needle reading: value=37.5 unit=°
